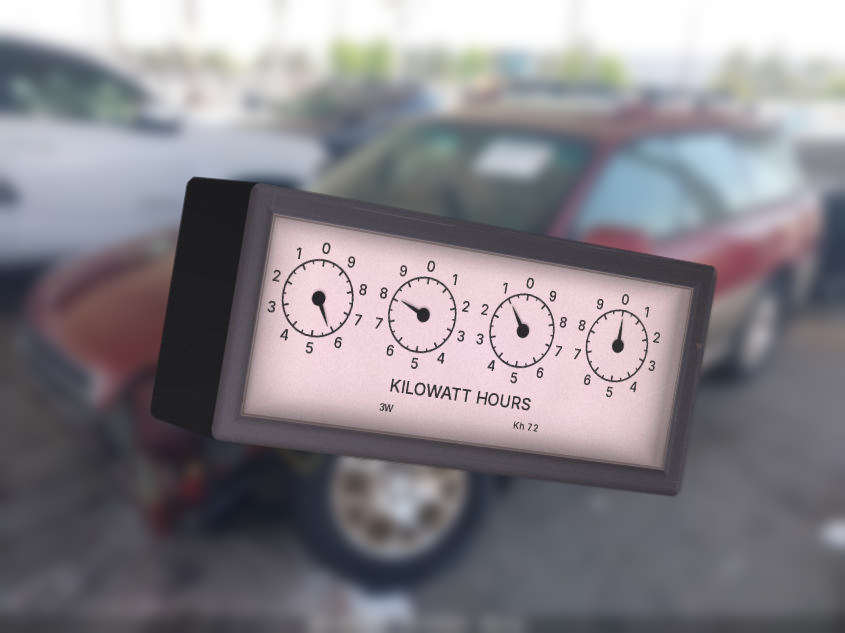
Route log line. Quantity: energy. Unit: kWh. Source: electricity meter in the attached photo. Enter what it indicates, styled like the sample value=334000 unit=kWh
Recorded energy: value=5810 unit=kWh
